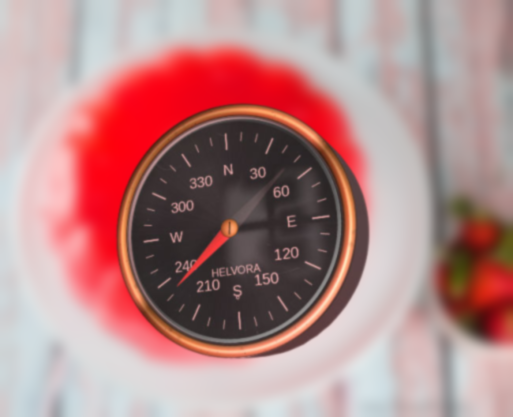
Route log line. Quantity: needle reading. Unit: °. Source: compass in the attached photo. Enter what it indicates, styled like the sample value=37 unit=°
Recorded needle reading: value=230 unit=°
